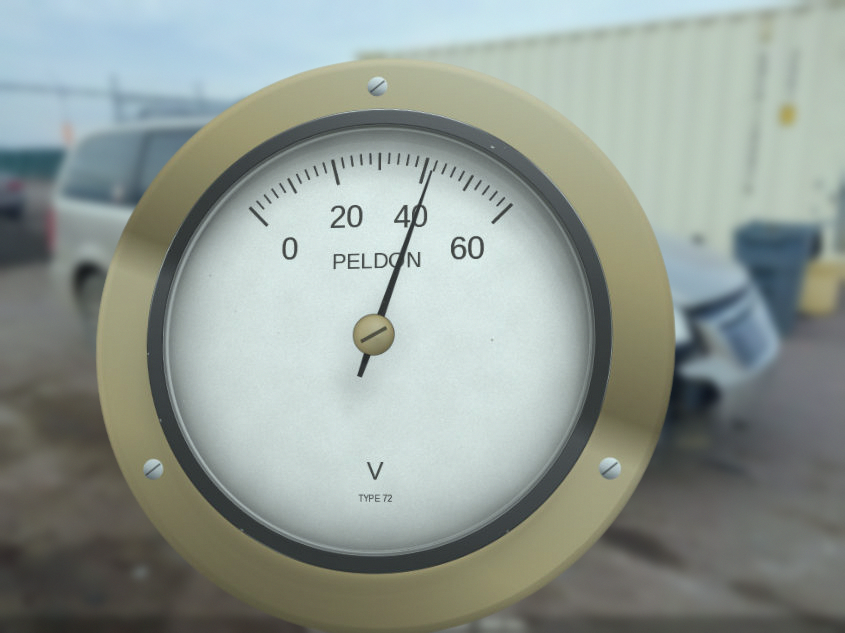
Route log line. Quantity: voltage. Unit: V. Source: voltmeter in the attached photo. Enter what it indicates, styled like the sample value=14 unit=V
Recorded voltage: value=42 unit=V
